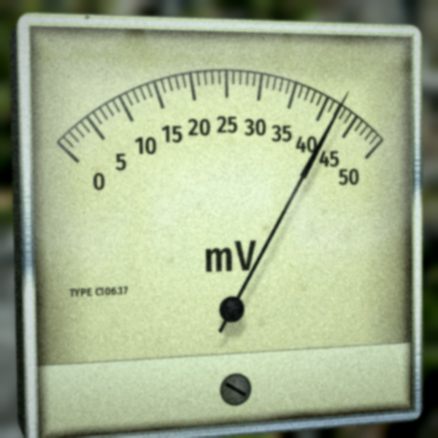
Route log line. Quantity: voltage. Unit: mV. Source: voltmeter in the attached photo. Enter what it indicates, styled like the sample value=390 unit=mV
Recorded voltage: value=42 unit=mV
